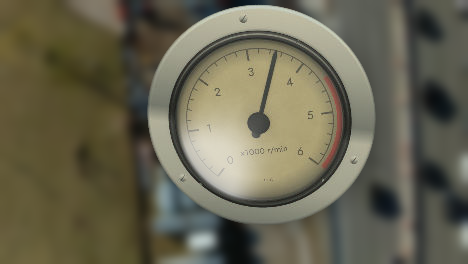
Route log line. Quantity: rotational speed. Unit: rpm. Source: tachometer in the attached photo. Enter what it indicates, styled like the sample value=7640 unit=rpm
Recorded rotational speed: value=3500 unit=rpm
